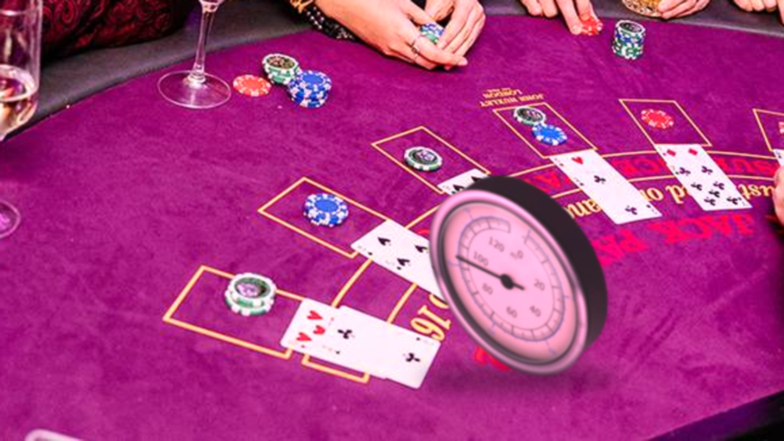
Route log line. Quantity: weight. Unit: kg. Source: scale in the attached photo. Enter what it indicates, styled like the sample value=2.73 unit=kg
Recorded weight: value=95 unit=kg
